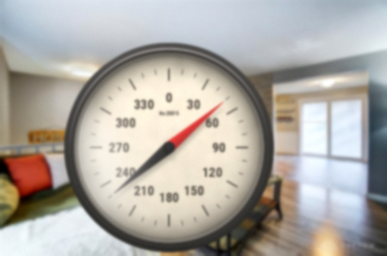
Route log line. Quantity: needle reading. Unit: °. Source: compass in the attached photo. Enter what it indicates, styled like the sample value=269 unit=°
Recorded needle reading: value=50 unit=°
